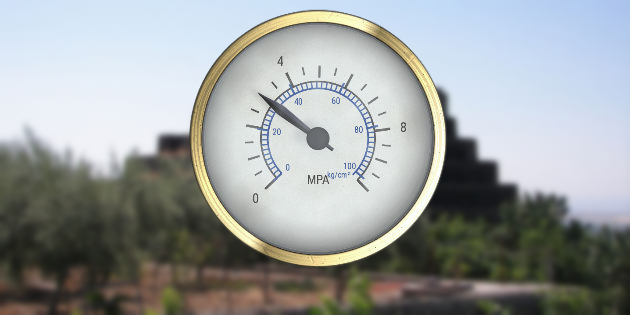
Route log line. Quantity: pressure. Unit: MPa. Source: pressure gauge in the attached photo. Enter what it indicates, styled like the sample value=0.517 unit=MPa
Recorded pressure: value=3 unit=MPa
